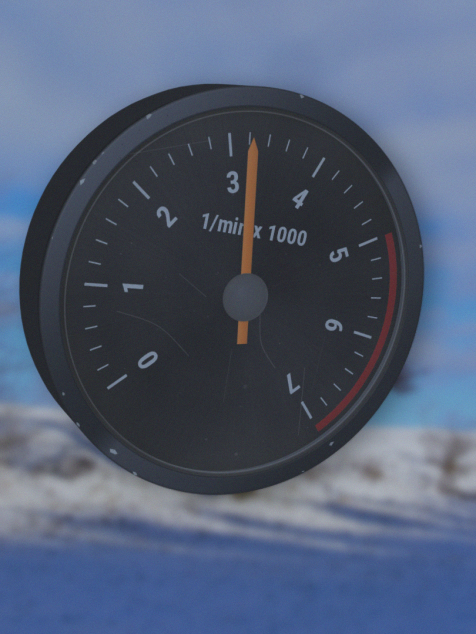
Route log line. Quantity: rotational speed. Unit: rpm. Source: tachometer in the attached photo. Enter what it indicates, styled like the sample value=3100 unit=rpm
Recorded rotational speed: value=3200 unit=rpm
